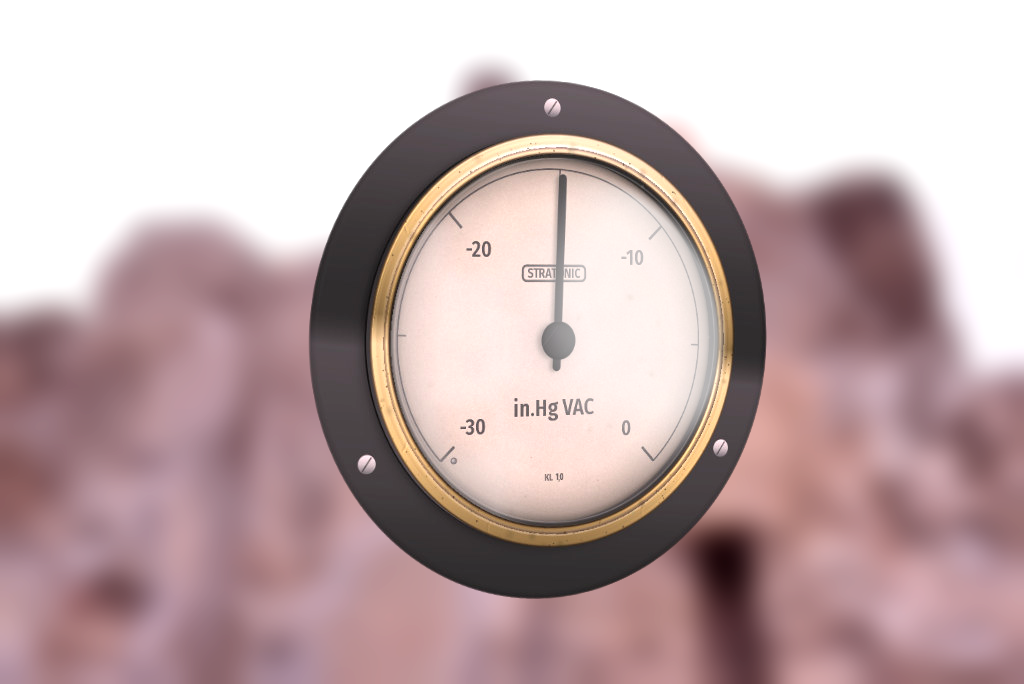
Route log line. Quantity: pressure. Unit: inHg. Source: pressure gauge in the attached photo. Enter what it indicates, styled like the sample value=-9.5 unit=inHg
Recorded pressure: value=-15 unit=inHg
